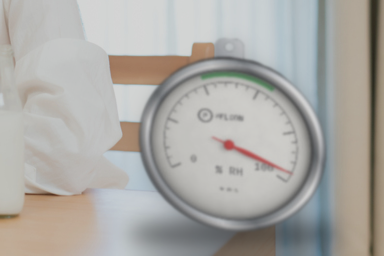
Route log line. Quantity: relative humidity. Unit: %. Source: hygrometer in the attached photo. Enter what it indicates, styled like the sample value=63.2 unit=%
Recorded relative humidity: value=96 unit=%
